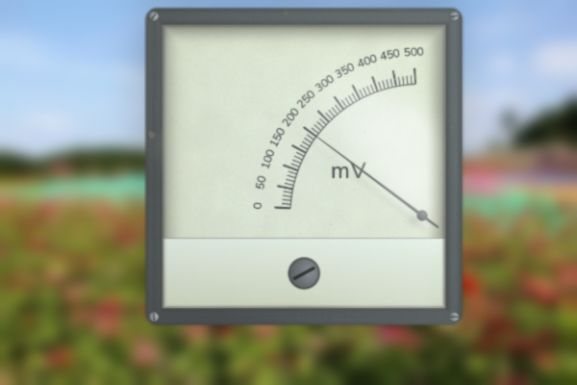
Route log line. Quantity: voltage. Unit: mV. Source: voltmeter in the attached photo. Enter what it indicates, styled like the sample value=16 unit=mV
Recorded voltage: value=200 unit=mV
